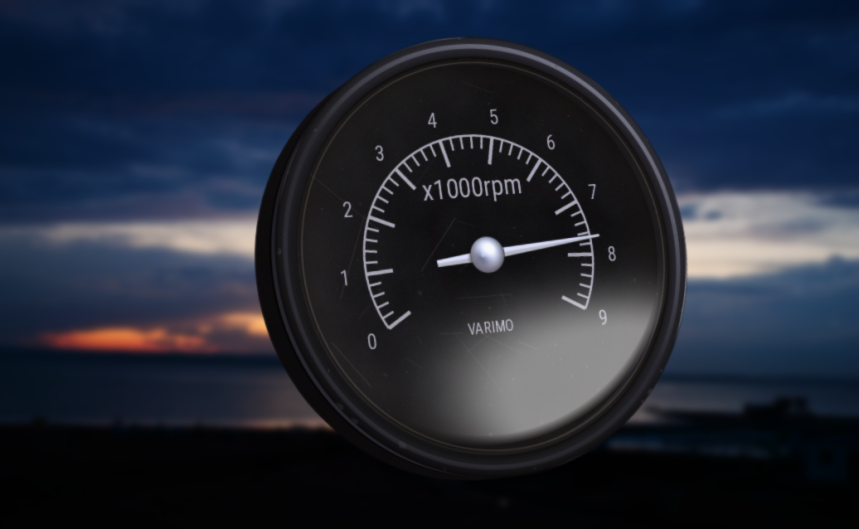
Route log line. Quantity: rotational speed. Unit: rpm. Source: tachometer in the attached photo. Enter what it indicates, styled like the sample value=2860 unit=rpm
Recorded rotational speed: value=7700 unit=rpm
